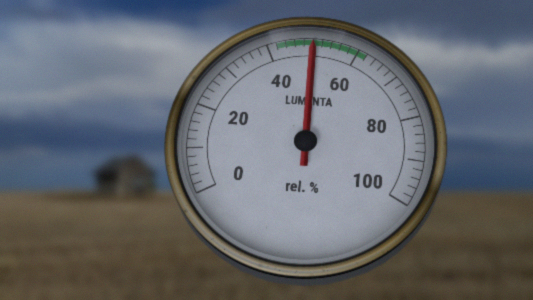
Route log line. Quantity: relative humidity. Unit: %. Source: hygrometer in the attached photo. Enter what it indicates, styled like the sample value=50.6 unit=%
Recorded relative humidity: value=50 unit=%
